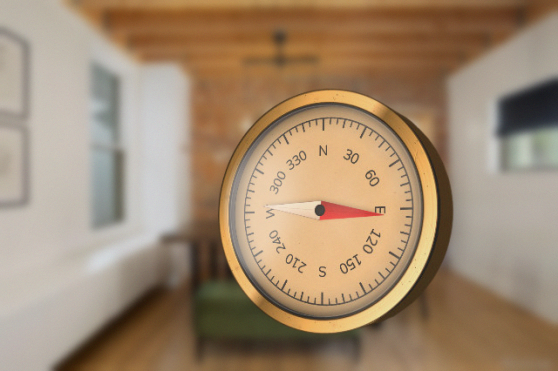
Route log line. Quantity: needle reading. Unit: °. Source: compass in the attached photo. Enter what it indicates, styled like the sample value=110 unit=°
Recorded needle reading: value=95 unit=°
